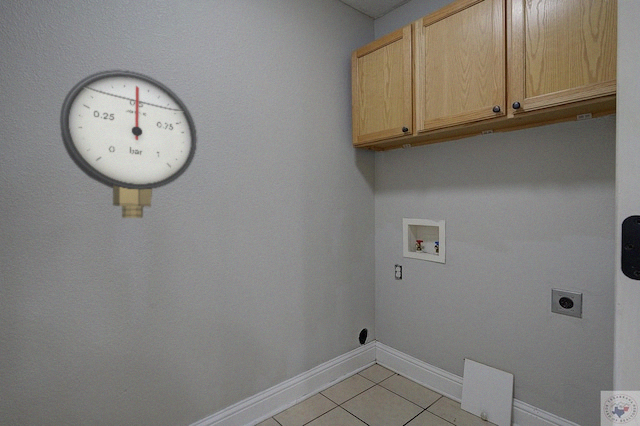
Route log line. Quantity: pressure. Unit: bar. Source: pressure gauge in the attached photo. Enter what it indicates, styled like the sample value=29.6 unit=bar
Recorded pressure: value=0.5 unit=bar
